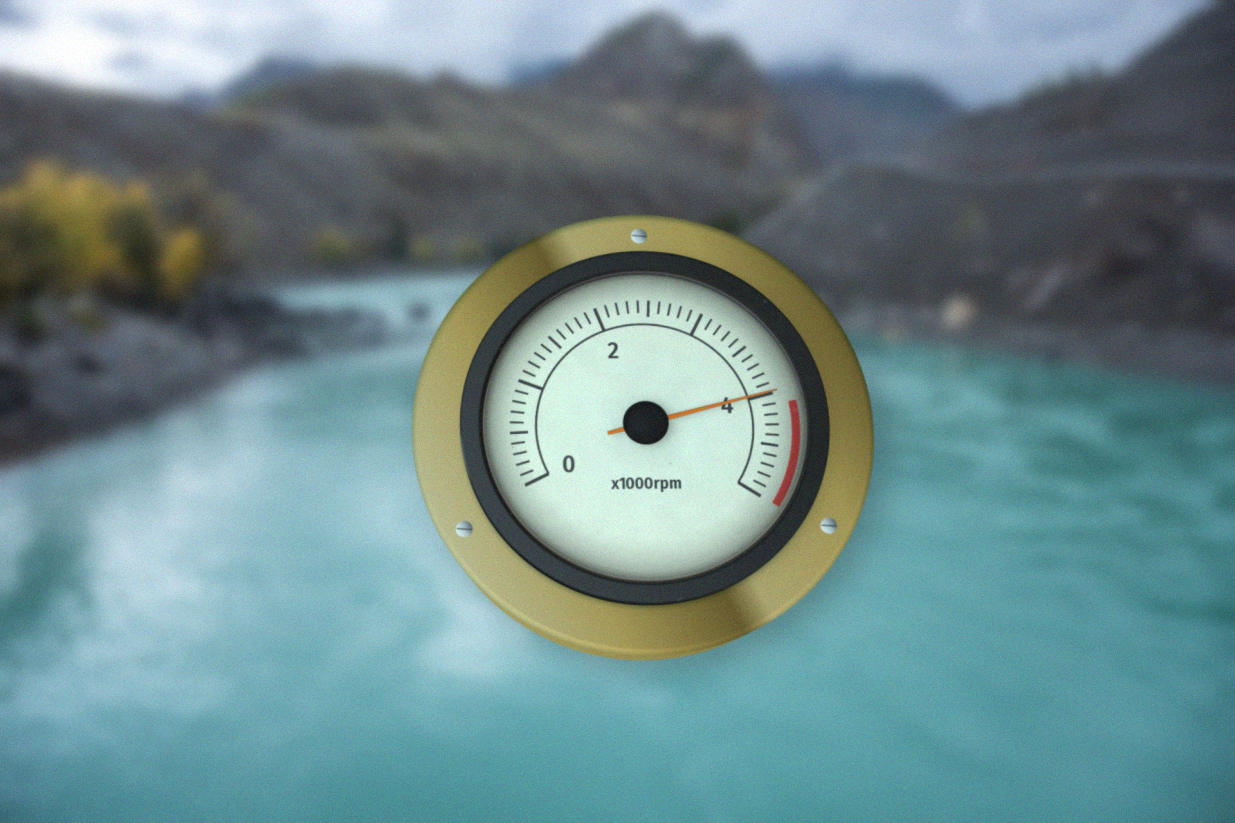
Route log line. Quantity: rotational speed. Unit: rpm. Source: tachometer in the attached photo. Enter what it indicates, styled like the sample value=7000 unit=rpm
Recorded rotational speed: value=4000 unit=rpm
